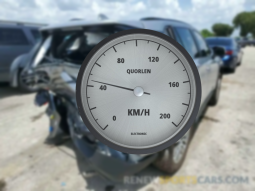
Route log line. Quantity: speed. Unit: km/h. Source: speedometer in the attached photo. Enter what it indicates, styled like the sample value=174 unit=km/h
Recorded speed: value=45 unit=km/h
